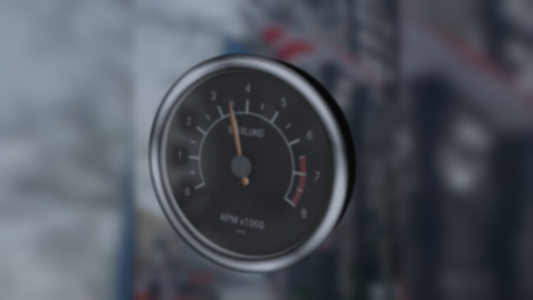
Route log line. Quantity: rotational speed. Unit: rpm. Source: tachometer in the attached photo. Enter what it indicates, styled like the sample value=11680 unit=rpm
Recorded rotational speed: value=3500 unit=rpm
